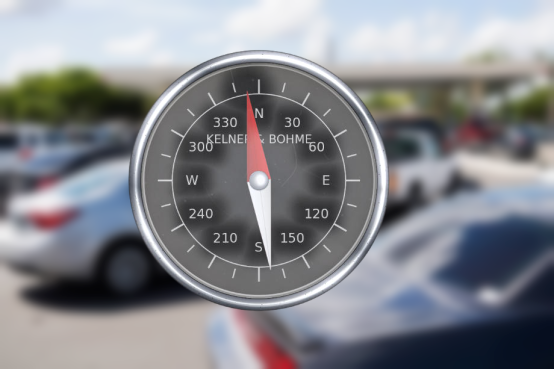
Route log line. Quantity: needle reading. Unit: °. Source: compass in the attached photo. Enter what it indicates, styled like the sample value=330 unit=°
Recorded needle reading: value=352.5 unit=°
